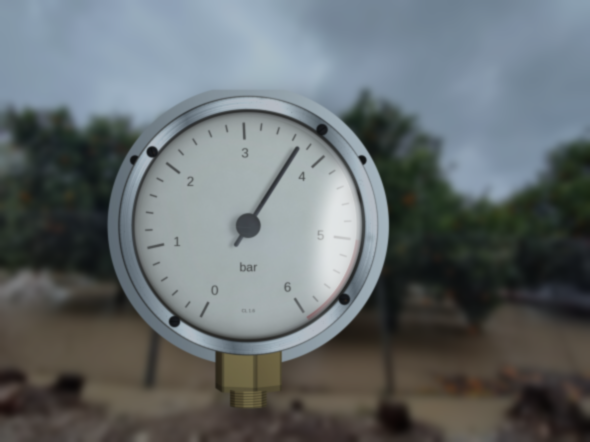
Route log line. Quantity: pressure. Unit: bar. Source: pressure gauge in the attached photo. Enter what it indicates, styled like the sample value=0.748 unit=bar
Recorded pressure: value=3.7 unit=bar
